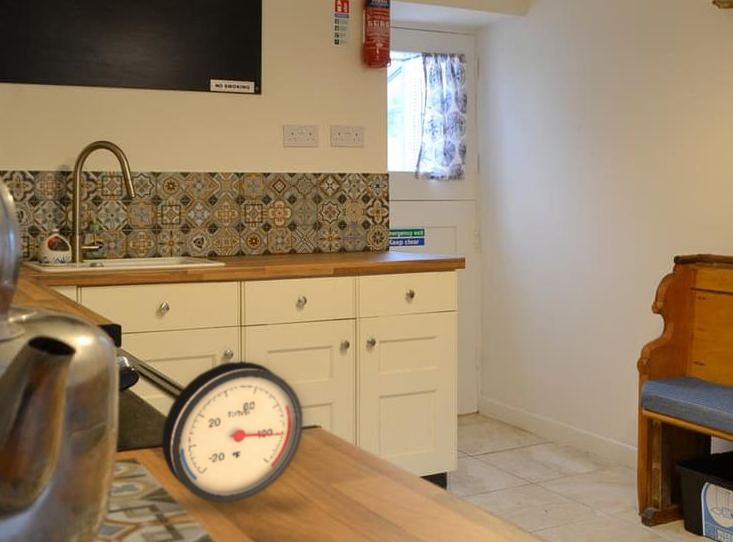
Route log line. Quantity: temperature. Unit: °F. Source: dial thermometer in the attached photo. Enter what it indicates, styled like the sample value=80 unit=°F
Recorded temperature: value=100 unit=°F
